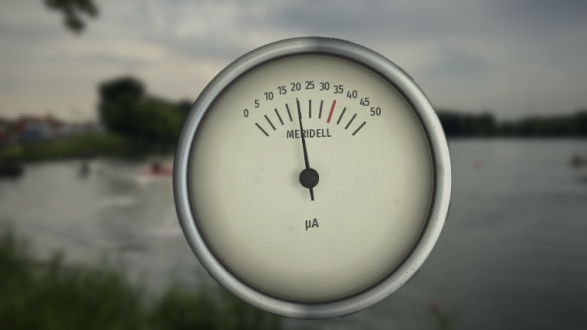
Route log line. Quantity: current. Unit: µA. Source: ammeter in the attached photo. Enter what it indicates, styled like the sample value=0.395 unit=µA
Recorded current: value=20 unit=µA
